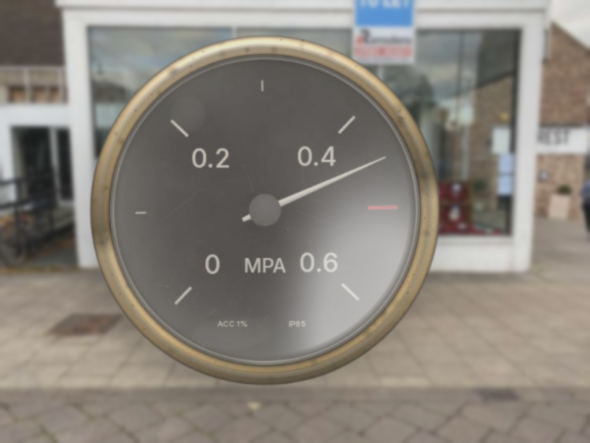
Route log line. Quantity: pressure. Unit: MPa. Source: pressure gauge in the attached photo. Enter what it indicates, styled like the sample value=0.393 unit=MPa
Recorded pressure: value=0.45 unit=MPa
